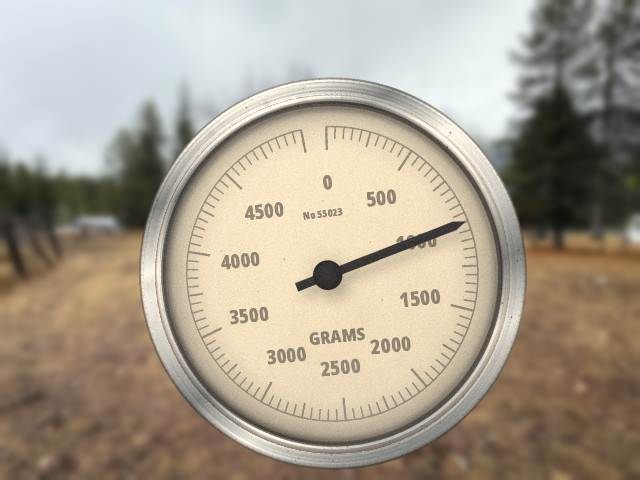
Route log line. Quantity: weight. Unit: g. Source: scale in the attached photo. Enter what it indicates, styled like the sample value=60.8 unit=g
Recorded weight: value=1000 unit=g
